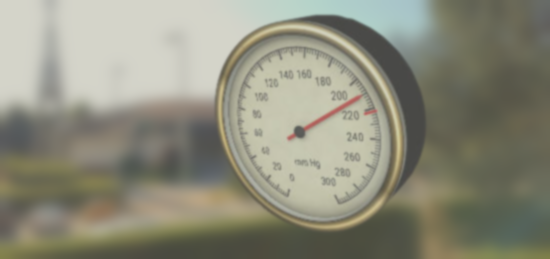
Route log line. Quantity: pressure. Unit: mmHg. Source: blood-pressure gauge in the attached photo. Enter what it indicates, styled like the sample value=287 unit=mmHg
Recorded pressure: value=210 unit=mmHg
